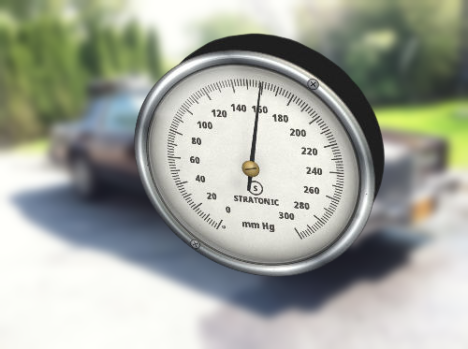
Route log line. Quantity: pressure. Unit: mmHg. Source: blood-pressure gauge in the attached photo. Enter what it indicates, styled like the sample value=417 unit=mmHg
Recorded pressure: value=160 unit=mmHg
